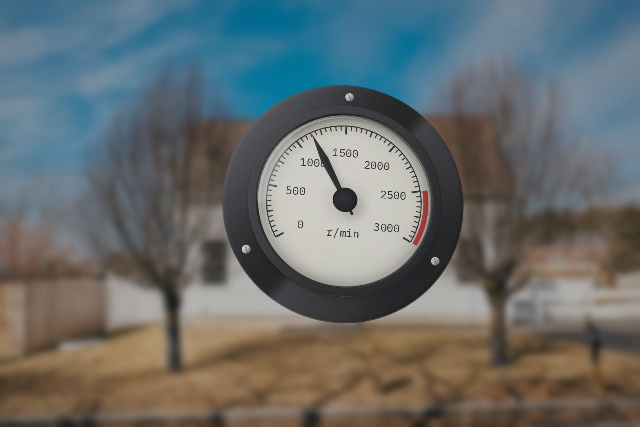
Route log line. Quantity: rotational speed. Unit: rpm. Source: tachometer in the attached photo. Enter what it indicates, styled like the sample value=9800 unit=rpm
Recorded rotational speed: value=1150 unit=rpm
